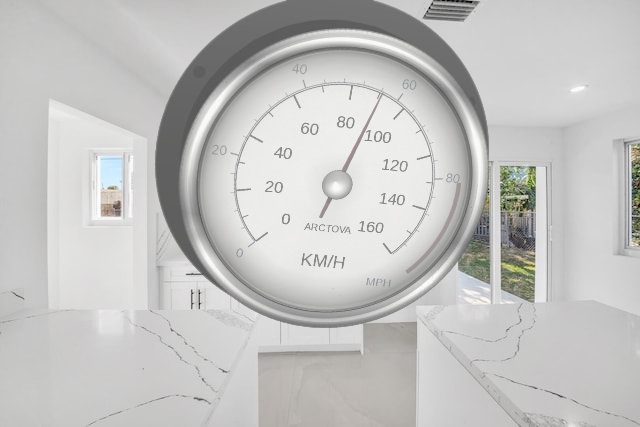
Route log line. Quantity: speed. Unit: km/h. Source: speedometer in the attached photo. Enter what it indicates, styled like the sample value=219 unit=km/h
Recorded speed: value=90 unit=km/h
